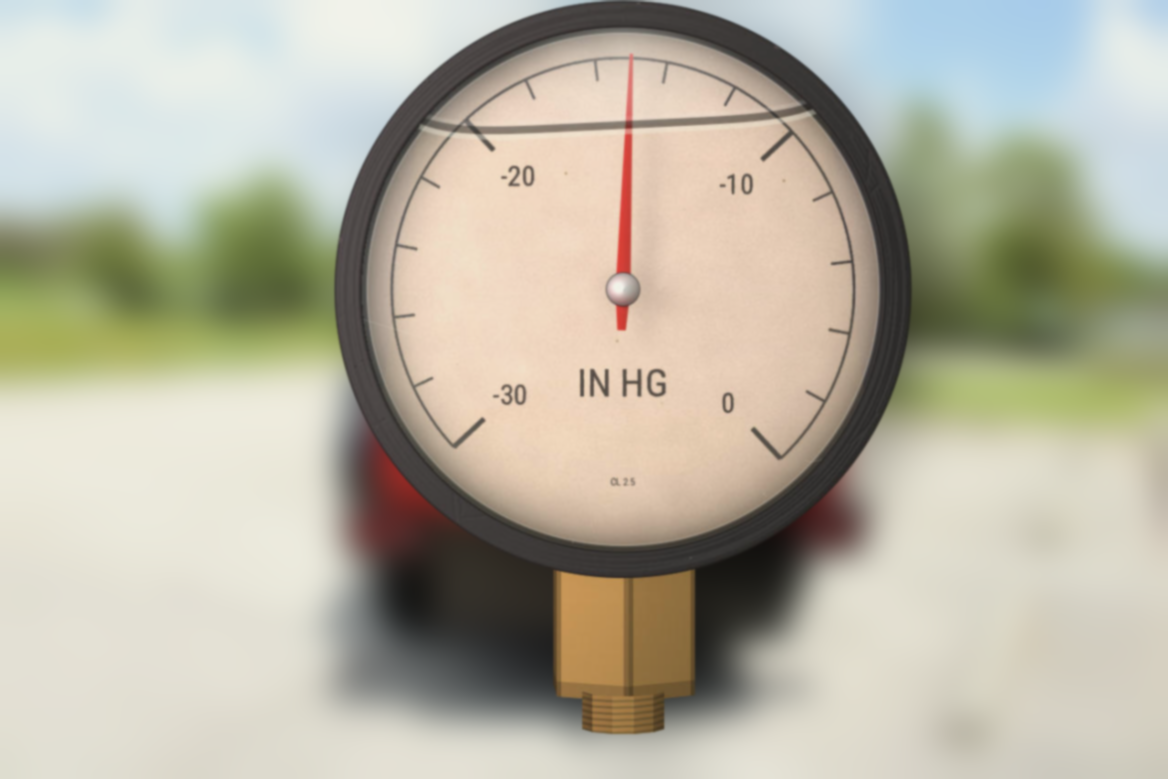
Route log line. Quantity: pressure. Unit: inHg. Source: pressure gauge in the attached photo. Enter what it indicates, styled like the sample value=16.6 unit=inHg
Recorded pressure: value=-15 unit=inHg
